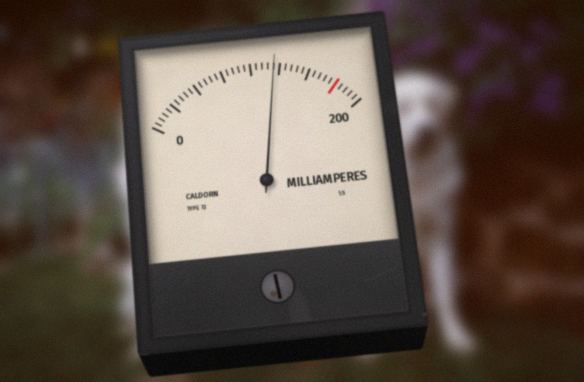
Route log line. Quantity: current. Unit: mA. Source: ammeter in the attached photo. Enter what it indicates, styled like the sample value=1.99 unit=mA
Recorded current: value=120 unit=mA
